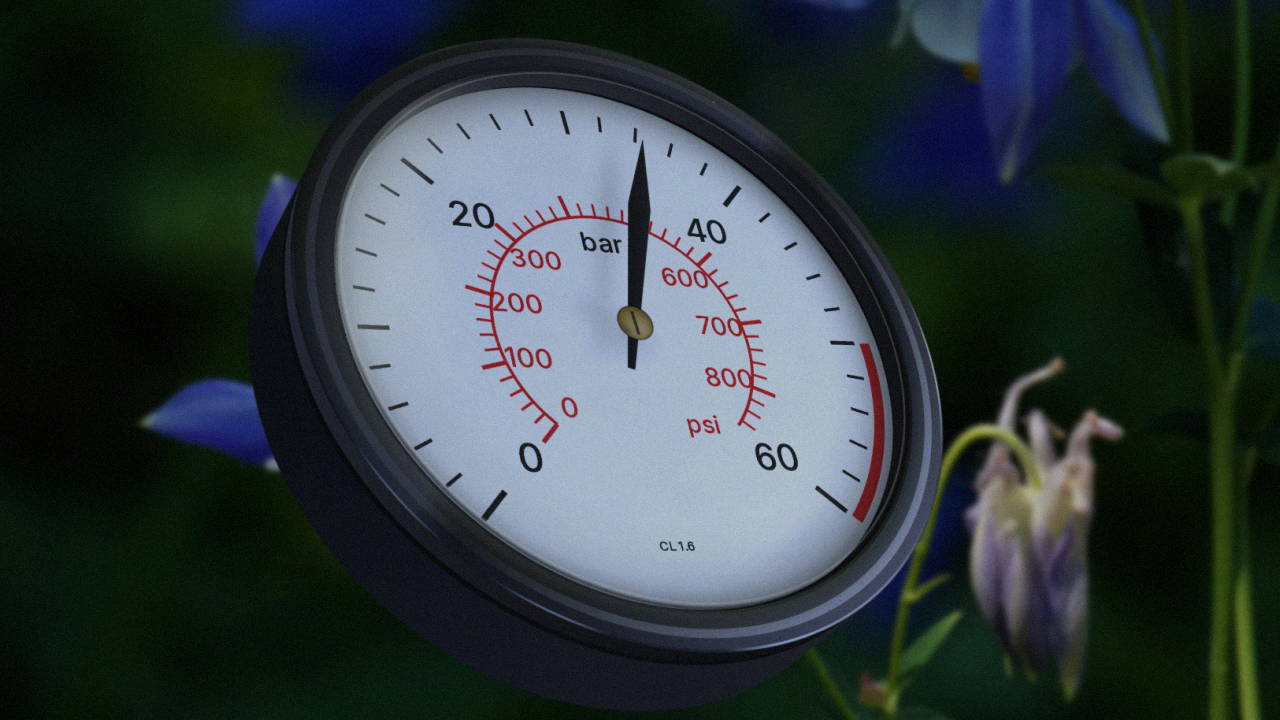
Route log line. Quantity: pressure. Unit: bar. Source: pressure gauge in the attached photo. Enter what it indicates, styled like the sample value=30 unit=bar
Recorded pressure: value=34 unit=bar
